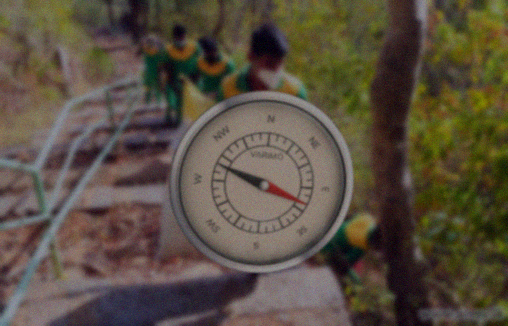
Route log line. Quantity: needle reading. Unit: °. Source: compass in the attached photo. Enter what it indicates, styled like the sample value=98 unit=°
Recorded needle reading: value=110 unit=°
